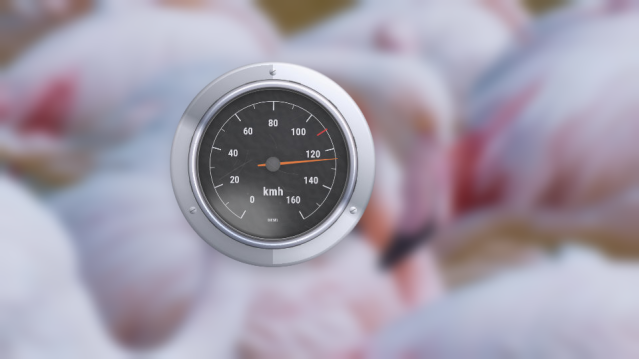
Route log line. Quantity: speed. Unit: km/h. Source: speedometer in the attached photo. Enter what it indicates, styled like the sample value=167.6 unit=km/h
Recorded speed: value=125 unit=km/h
